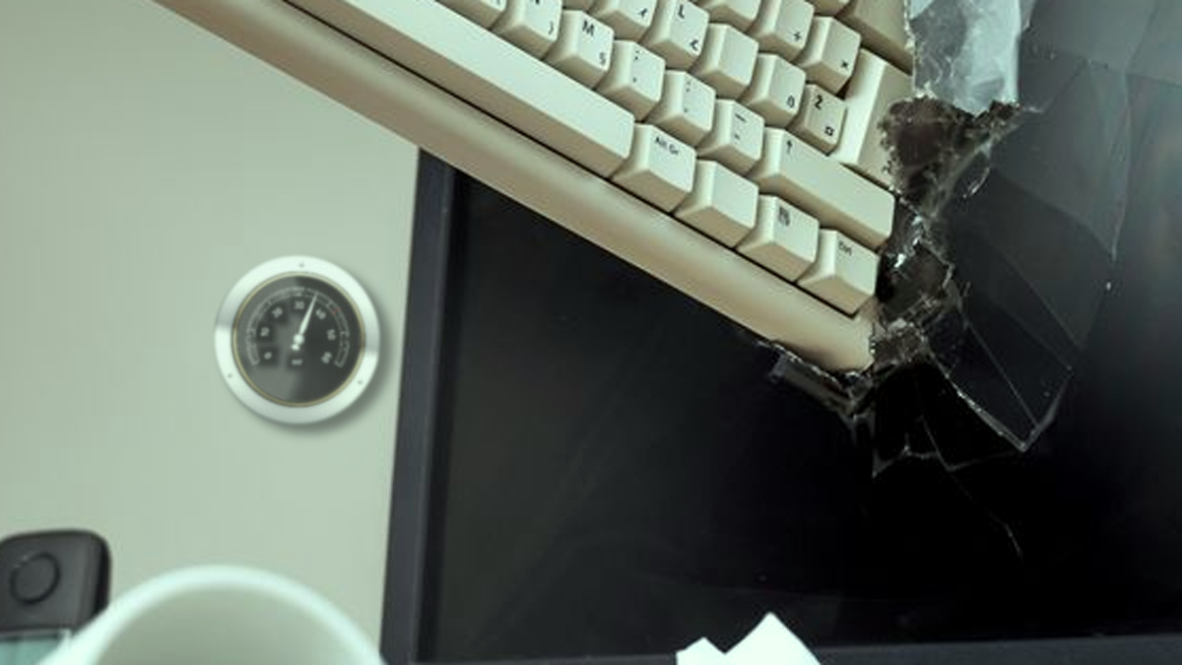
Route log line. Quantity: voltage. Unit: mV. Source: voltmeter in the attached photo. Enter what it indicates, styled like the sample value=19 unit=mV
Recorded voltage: value=35 unit=mV
